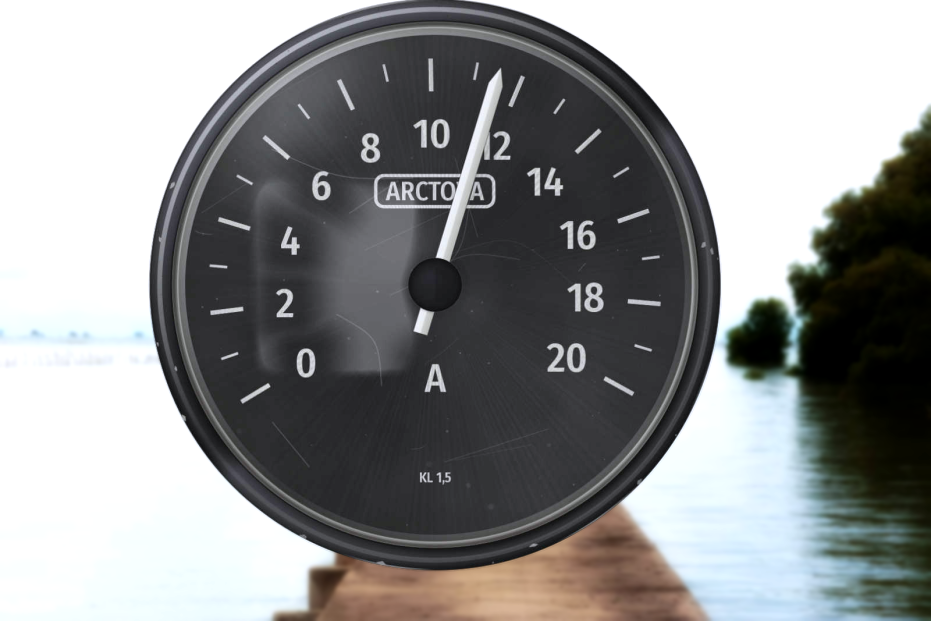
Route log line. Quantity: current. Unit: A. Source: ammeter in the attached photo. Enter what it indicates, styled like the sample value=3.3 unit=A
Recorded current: value=11.5 unit=A
